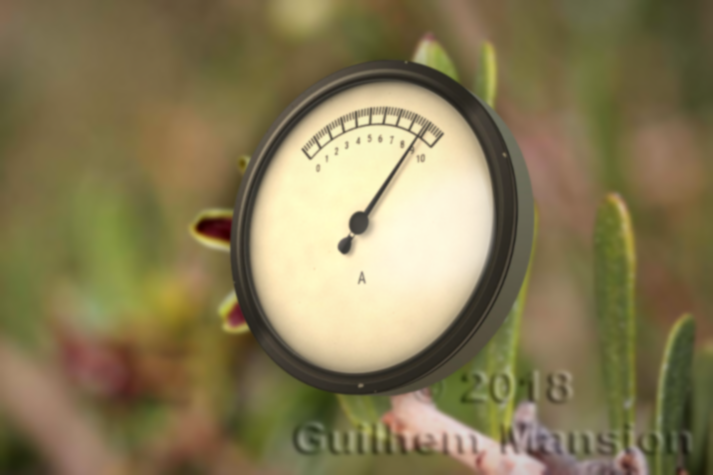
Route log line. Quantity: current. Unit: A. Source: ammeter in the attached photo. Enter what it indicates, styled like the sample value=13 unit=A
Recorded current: value=9 unit=A
